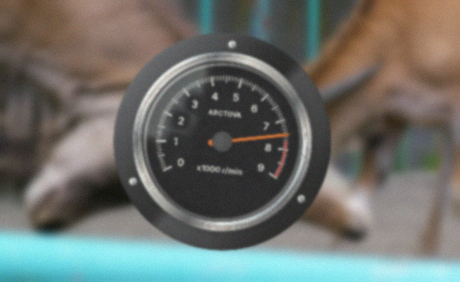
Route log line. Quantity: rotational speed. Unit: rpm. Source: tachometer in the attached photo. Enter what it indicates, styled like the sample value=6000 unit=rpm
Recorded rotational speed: value=7500 unit=rpm
